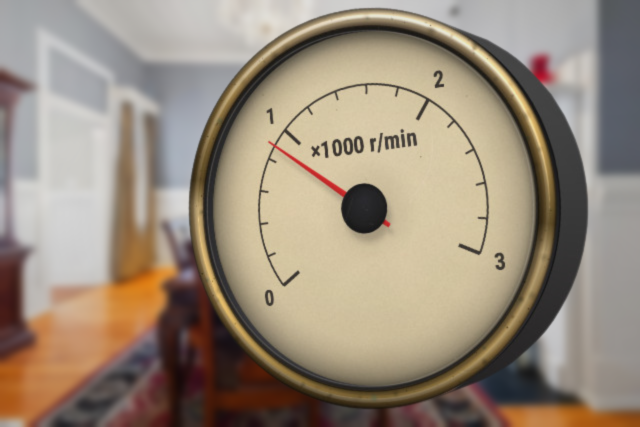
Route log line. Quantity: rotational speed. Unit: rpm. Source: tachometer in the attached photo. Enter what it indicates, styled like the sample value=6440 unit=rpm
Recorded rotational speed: value=900 unit=rpm
